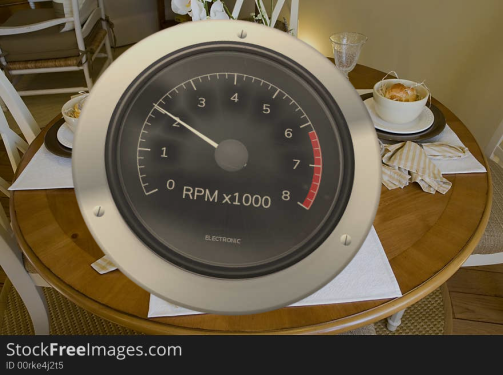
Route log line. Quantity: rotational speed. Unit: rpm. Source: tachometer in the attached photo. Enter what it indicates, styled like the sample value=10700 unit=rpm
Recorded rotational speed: value=2000 unit=rpm
